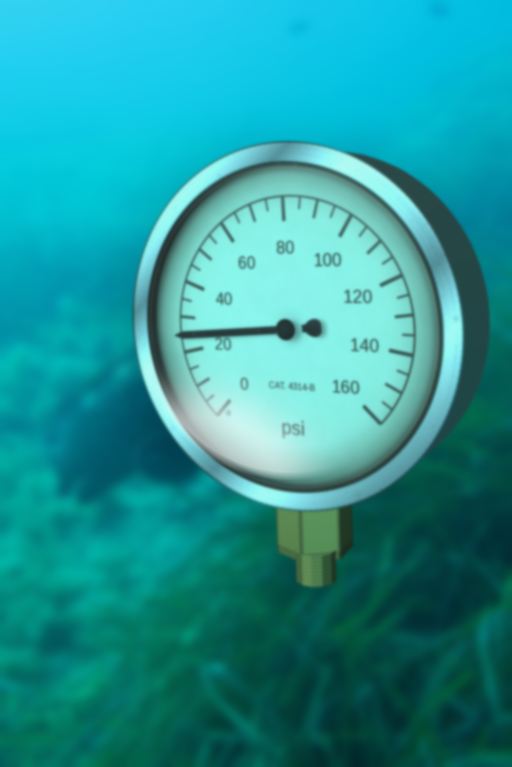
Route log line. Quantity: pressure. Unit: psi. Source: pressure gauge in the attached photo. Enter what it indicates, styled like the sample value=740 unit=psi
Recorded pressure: value=25 unit=psi
